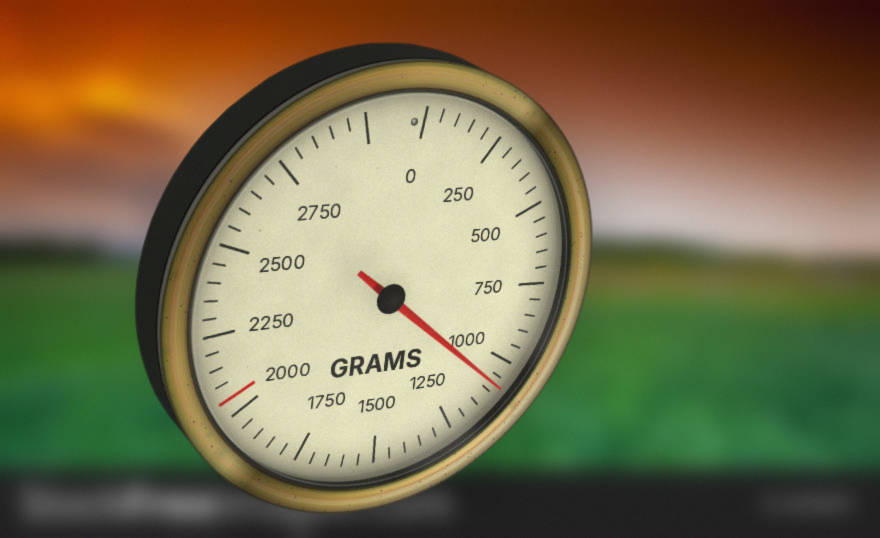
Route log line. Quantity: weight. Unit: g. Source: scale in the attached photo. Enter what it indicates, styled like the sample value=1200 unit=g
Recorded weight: value=1075 unit=g
